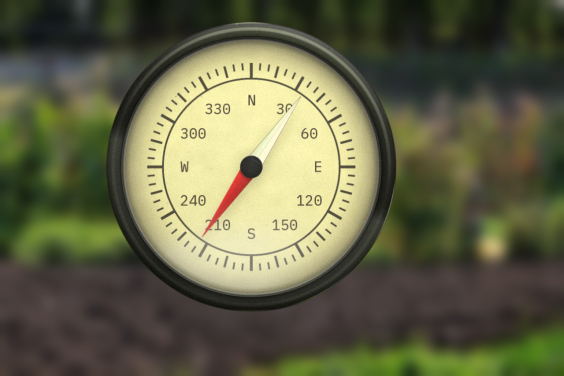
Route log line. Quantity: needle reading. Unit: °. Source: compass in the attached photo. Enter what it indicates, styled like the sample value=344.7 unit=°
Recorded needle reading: value=215 unit=°
